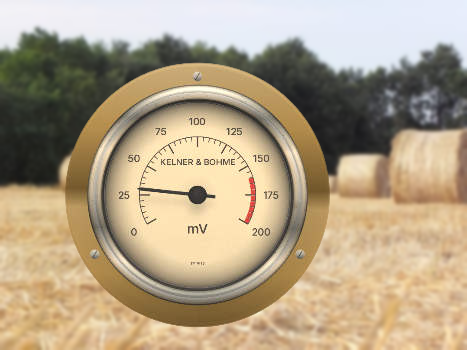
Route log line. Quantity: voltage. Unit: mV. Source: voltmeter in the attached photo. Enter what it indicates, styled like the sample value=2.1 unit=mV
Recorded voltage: value=30 unit=mV
